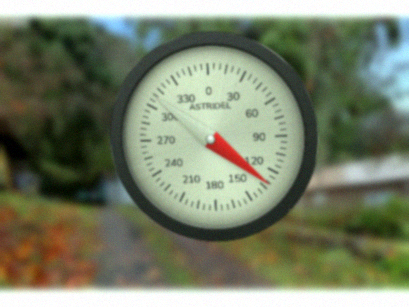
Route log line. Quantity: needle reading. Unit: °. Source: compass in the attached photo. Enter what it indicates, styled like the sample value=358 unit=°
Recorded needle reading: value=130 unit=°
